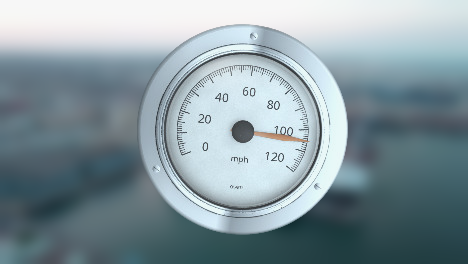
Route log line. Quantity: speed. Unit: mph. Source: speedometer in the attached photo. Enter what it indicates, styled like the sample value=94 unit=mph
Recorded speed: value=105 unit=mph
